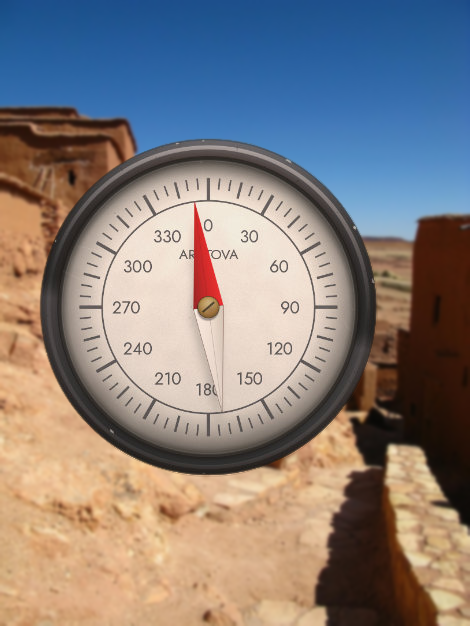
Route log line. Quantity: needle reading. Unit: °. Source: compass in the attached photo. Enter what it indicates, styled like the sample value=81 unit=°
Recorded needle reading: value=352.5 unit=°
